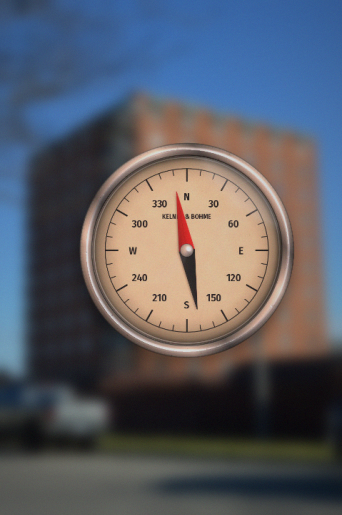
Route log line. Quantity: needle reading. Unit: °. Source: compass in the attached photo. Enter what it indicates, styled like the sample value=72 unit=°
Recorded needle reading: value=350 unit=°
